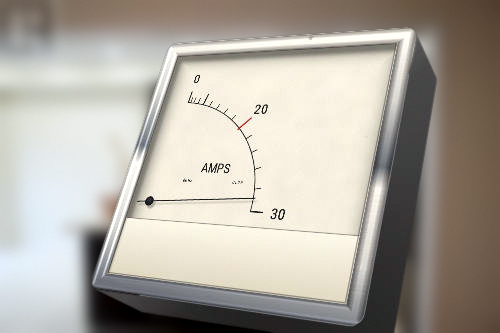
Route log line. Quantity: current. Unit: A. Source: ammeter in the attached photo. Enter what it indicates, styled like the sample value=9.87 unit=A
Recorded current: value=29 unit=A
